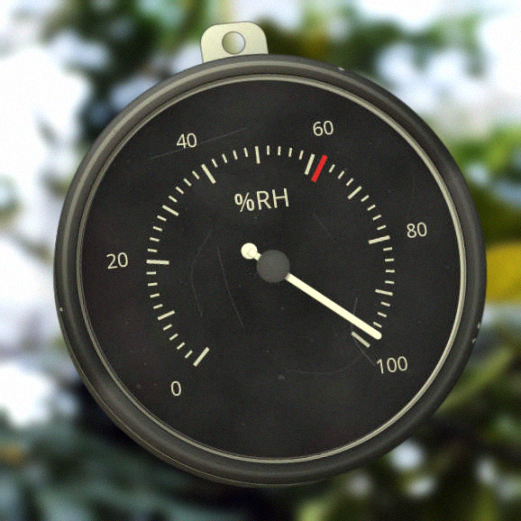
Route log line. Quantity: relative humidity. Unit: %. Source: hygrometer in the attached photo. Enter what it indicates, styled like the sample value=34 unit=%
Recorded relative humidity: value=98 unit=%
